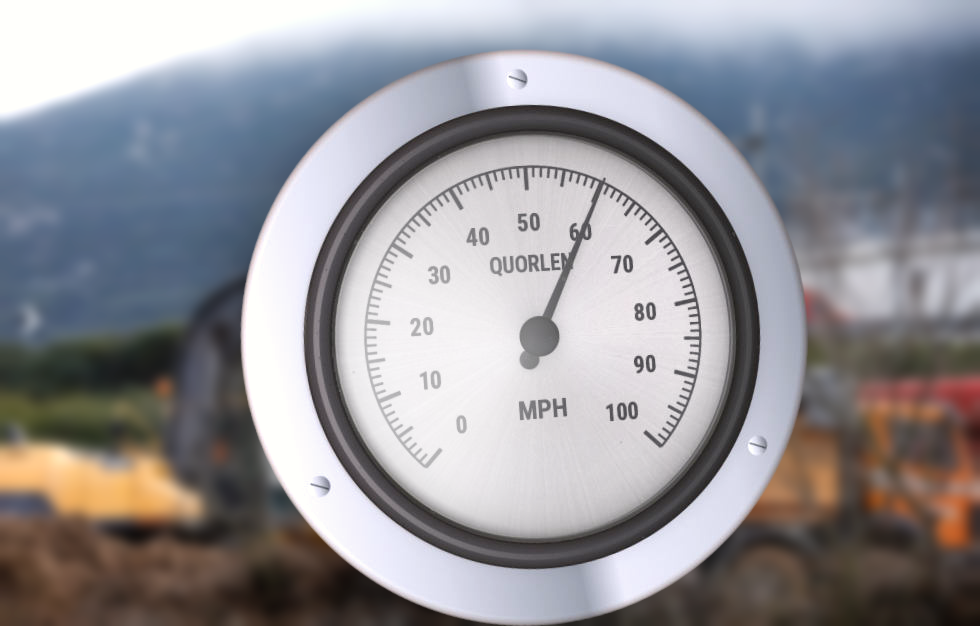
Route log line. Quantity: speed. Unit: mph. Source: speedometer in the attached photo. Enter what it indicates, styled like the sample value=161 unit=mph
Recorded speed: value=60 unit=mph
